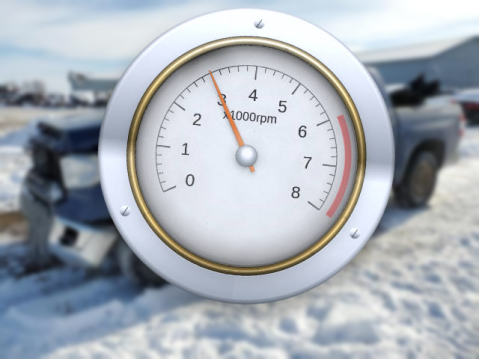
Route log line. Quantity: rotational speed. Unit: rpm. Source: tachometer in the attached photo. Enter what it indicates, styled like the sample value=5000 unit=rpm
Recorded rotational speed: value=3000 unit=rpm
